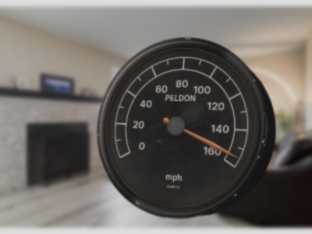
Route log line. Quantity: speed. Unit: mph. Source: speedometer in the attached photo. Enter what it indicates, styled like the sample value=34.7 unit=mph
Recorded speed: value=155 unit=mph
